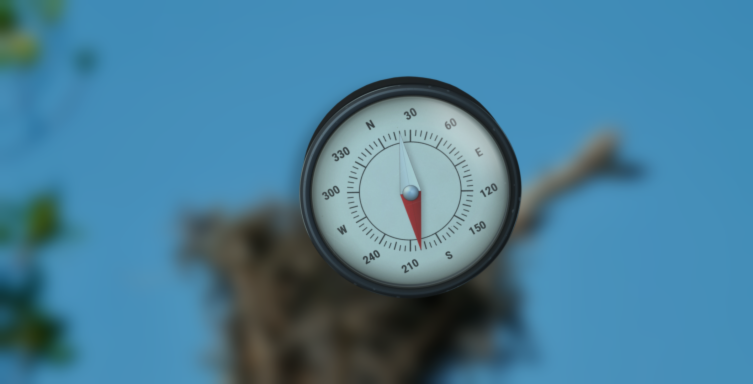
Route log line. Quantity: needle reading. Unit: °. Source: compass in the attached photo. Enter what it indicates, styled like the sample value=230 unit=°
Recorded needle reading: value=200 unit=°
